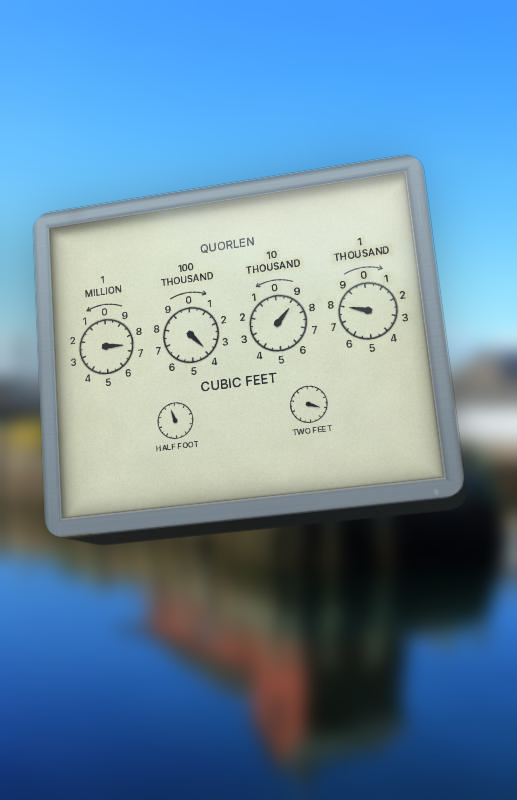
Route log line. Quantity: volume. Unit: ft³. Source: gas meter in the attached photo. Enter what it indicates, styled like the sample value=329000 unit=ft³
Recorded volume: value=738800 unit=ft³
